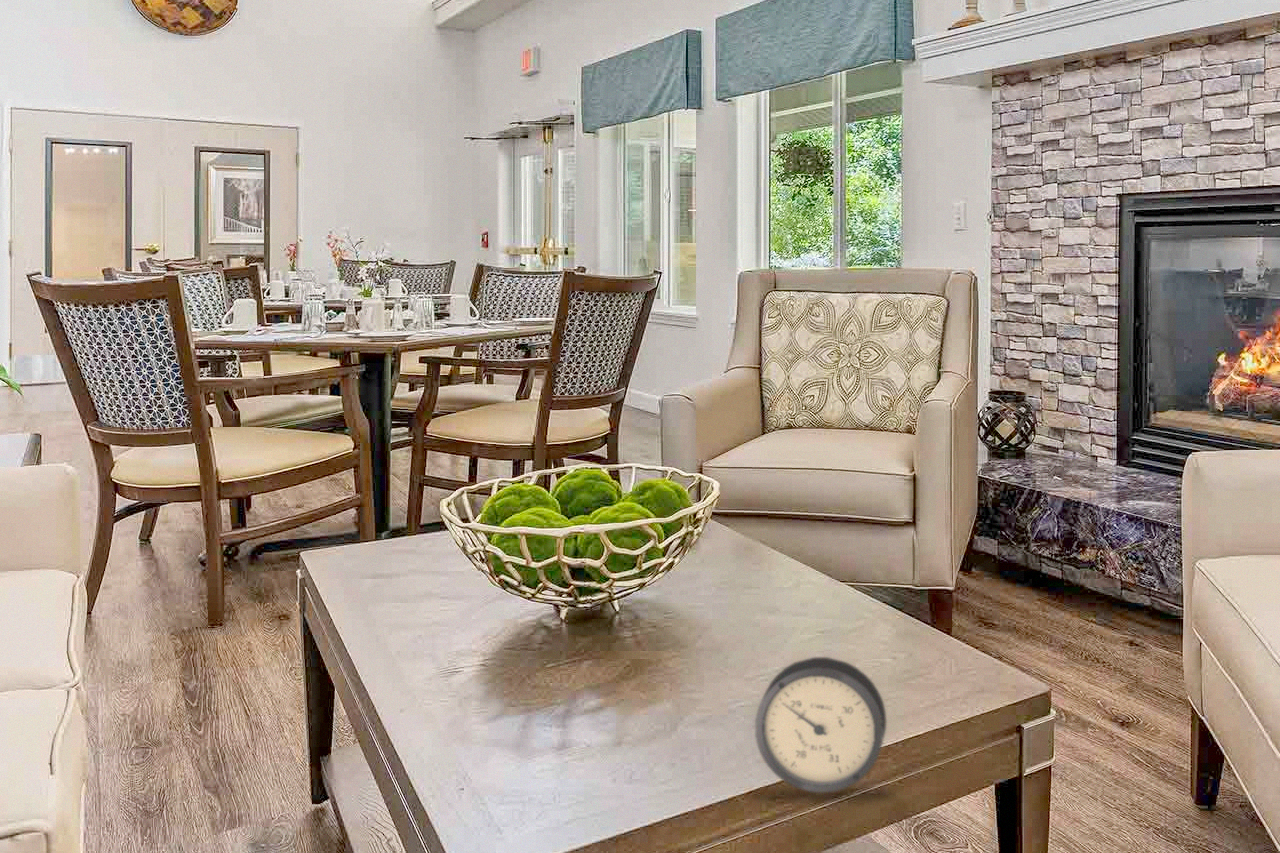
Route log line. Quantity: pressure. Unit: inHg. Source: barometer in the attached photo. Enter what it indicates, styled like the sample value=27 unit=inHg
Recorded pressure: value=28.9 unit=inHg
